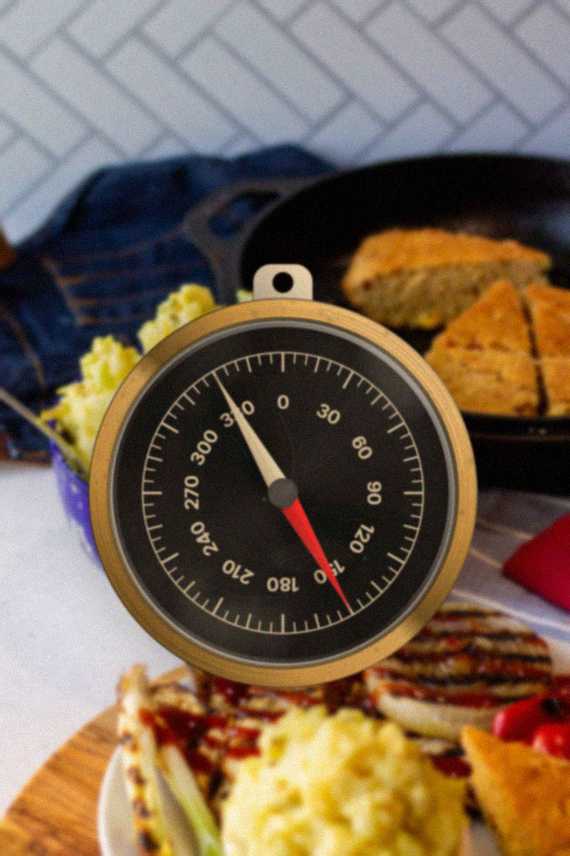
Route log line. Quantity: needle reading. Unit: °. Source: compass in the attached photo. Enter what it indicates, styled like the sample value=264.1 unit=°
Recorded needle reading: value=150 unit=°
